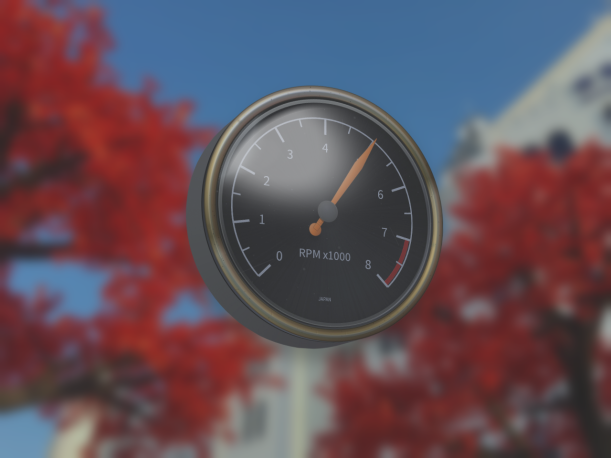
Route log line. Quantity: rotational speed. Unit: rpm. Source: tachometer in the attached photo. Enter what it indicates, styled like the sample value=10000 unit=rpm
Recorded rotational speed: value=5000 unit=rpm
